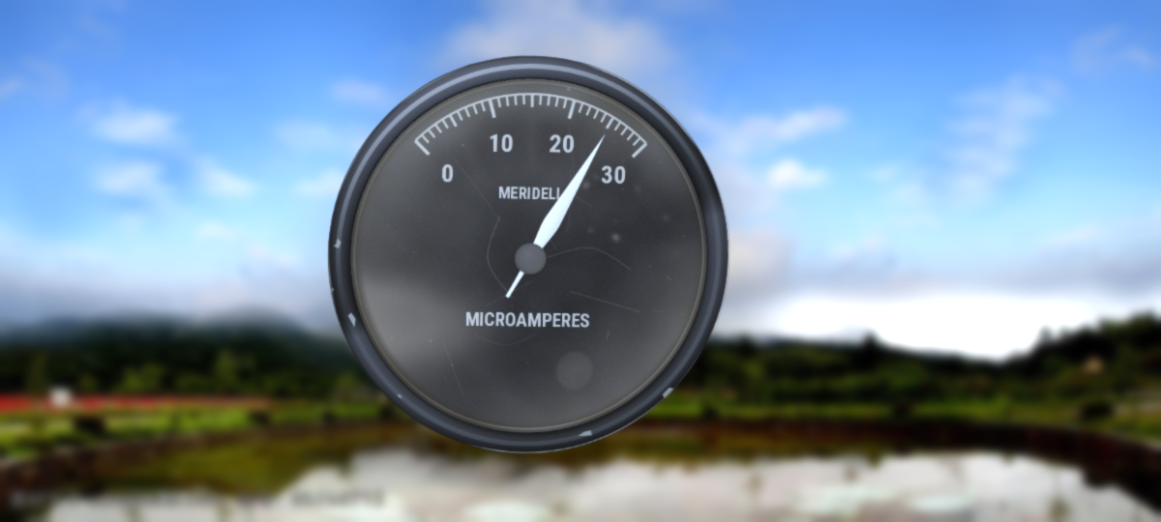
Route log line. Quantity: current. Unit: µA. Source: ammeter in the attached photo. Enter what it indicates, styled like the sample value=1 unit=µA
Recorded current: value=25 unit=µA
